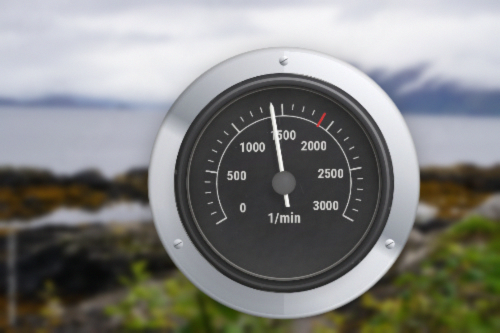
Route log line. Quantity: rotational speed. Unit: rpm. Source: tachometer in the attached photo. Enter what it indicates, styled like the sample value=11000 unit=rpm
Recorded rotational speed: value=1400 unit=rpm
